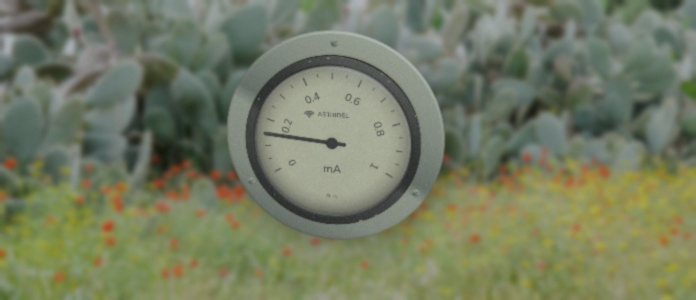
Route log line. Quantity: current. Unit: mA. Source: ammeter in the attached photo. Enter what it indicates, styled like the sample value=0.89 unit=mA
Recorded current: value=0.15 unit=mA
